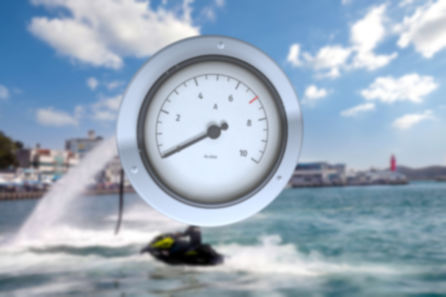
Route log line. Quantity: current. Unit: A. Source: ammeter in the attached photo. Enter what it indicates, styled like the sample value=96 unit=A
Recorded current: value=0 unit=A
